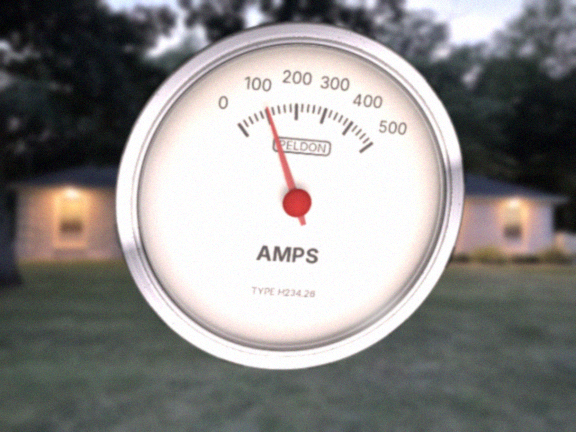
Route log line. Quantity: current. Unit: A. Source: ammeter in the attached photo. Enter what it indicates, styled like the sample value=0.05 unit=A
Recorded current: value=100 unit=A
